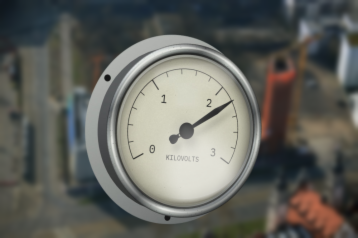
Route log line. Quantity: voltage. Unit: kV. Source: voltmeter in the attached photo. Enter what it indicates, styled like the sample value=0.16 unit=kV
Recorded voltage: value=2.2 unit=kV
